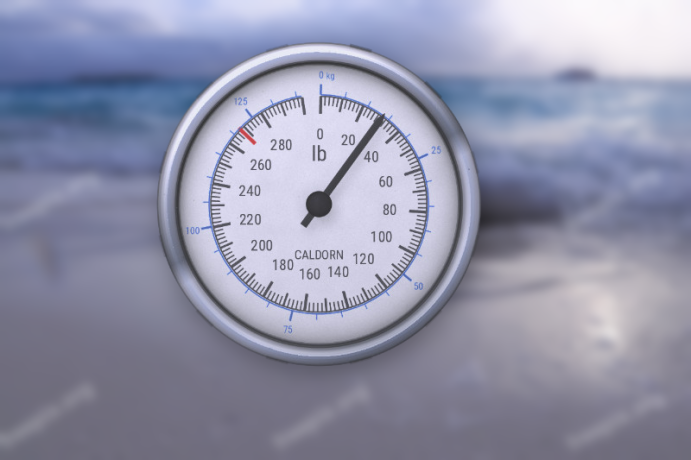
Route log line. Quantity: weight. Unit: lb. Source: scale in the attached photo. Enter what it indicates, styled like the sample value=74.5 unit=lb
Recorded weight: value=30 unit=lb
